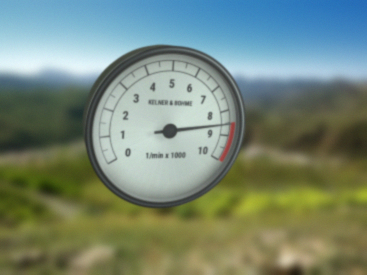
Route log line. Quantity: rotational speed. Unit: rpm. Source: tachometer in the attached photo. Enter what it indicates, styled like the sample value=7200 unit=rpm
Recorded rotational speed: value=8500 unit=rpm
